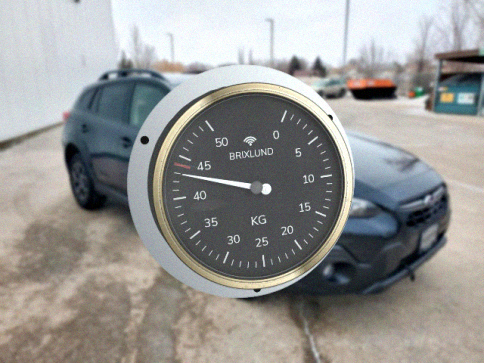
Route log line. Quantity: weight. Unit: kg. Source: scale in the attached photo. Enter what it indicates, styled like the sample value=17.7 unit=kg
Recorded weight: value=43 unit=kg
